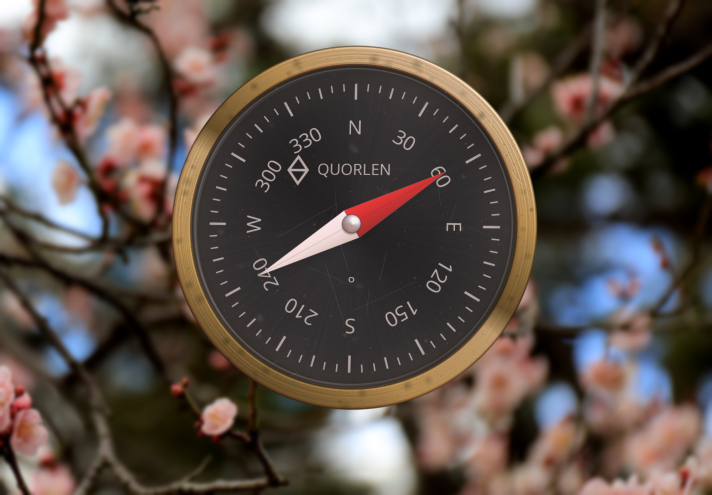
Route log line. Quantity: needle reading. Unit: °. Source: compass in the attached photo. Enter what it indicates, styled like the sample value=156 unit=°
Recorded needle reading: value=60 unit=°
